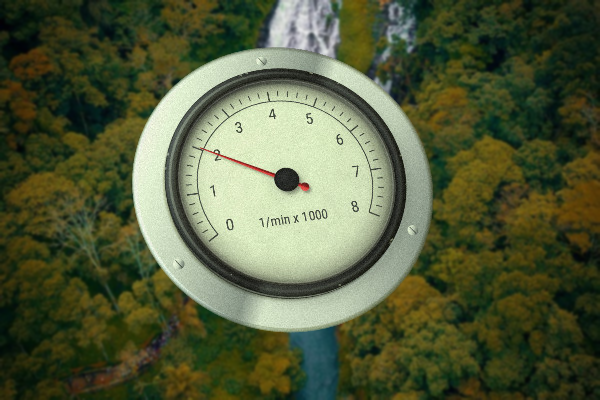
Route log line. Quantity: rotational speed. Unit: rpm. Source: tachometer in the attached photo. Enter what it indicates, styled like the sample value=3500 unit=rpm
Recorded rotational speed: value=2000 unit=rpm
